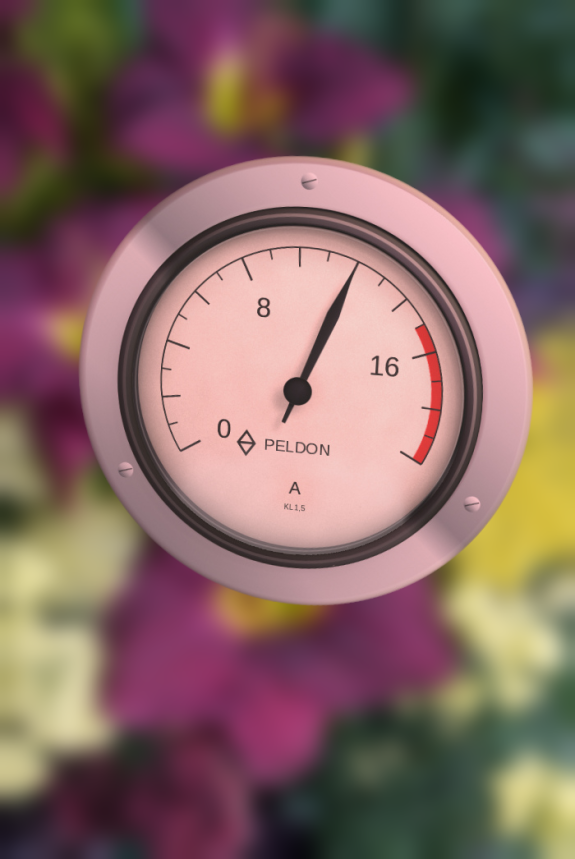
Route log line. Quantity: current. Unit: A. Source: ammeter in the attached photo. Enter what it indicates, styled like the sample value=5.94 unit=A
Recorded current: value=12 unit=A
